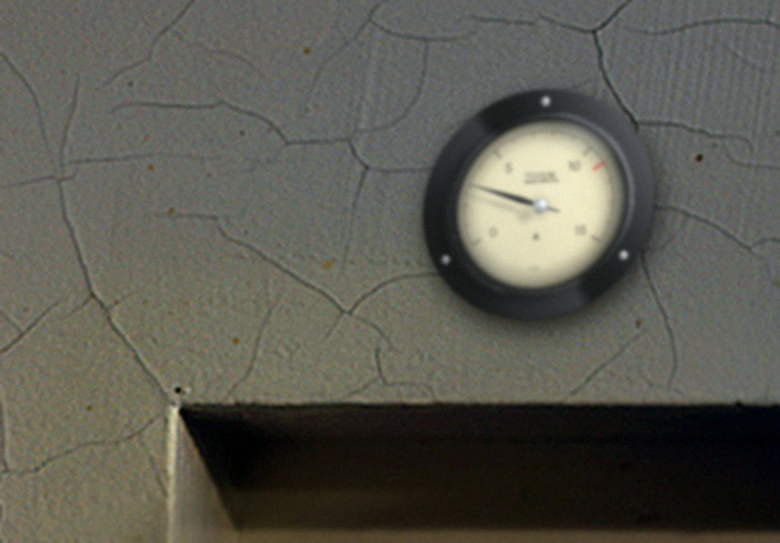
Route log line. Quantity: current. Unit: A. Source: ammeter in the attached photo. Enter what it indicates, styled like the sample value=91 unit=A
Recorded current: value=3 unit=A
